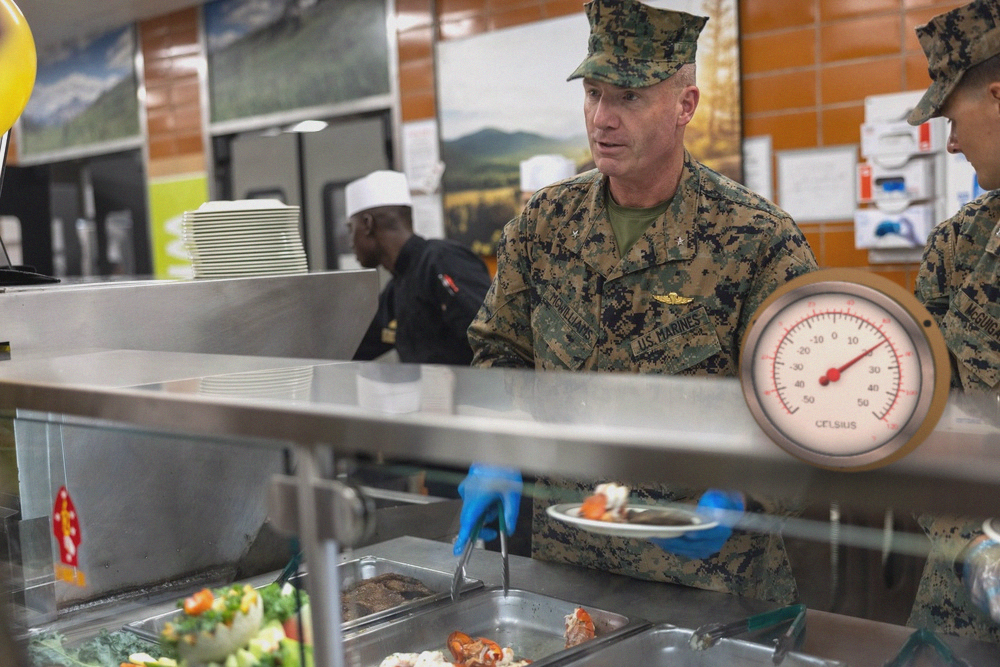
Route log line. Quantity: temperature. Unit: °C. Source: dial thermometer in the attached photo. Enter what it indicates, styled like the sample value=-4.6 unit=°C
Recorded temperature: value=20 unit=°C
